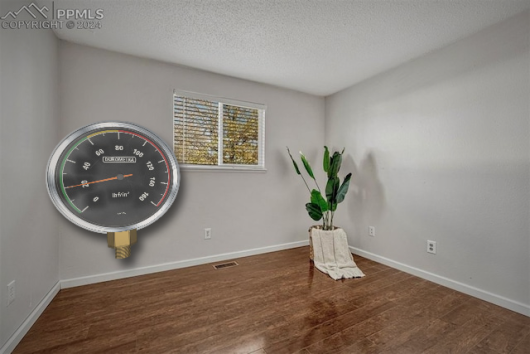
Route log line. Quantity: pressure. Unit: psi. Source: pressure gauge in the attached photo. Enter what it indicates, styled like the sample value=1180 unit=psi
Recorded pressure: value=20 unit=psi
